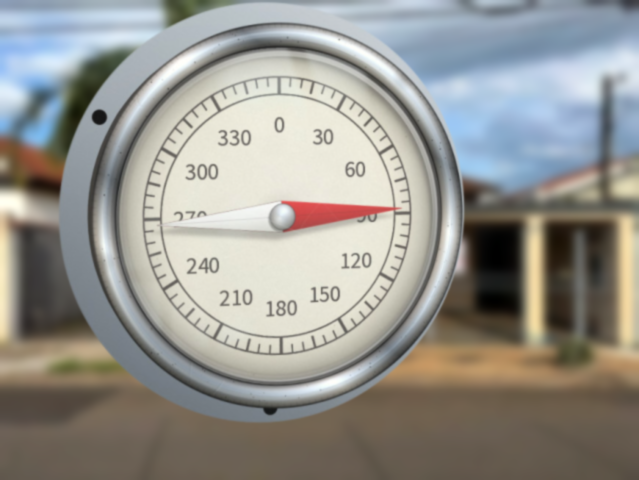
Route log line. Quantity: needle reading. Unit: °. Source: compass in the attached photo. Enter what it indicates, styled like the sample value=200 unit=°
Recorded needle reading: value=87.5 unit=°
